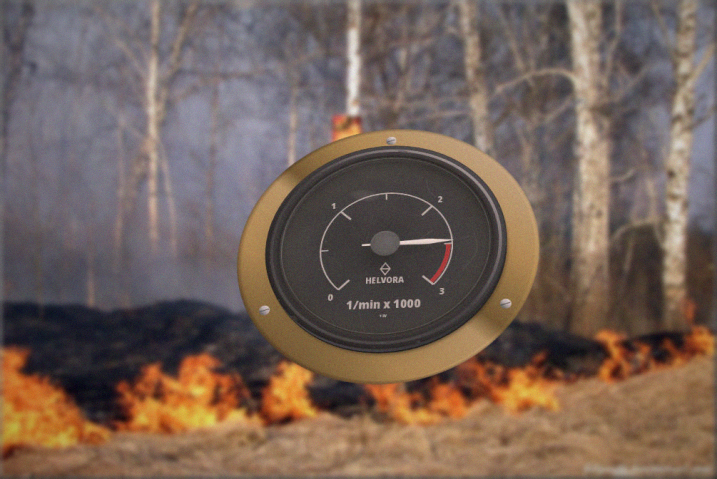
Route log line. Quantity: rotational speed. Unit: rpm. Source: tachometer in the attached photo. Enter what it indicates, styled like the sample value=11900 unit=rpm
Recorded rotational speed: value=2500 unit=rpm
